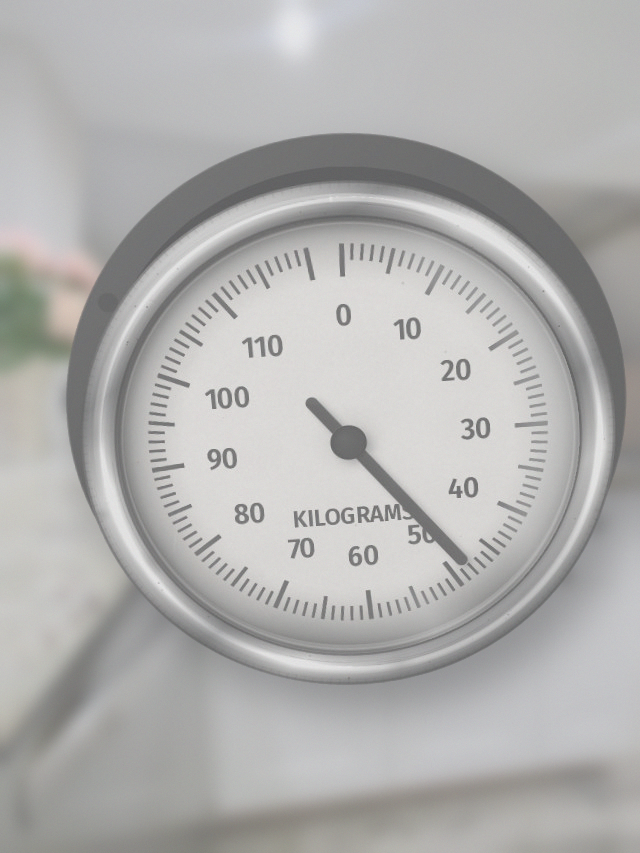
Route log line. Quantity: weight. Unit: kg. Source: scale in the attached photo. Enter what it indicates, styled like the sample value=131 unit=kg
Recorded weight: value=48 unit=kg
